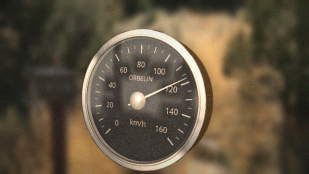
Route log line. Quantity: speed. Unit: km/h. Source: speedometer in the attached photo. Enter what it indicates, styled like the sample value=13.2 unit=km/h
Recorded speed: value=117.5 unit=km/h
